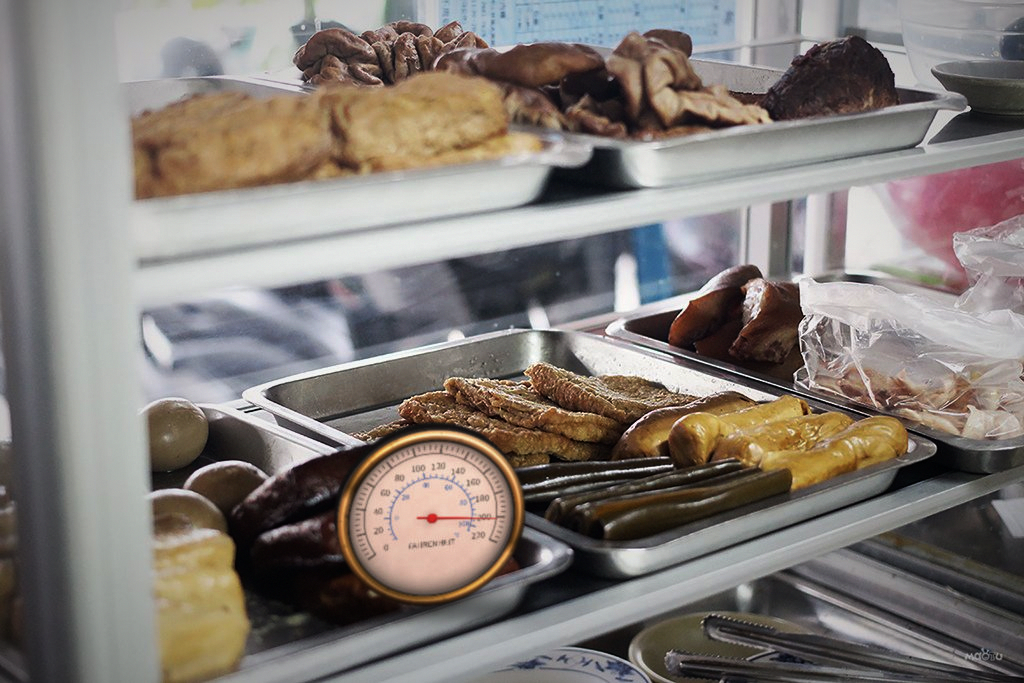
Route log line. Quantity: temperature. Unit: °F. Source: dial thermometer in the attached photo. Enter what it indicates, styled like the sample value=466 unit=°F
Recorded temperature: value=200 unit=°F
